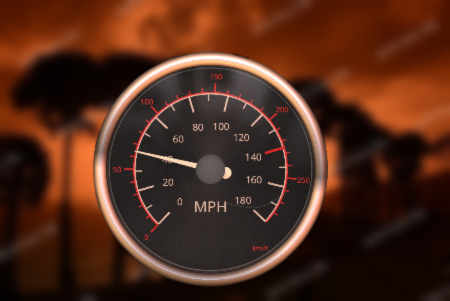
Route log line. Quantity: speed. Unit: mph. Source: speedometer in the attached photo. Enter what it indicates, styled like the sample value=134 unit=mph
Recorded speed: value=40 unit=mph
